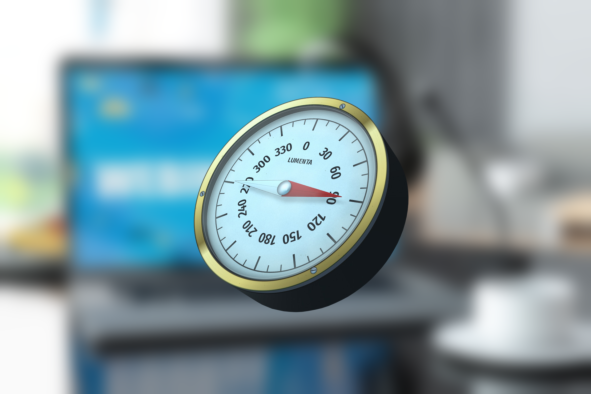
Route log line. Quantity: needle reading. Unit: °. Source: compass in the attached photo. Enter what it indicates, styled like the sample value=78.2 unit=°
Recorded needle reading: value=90 unit=°
